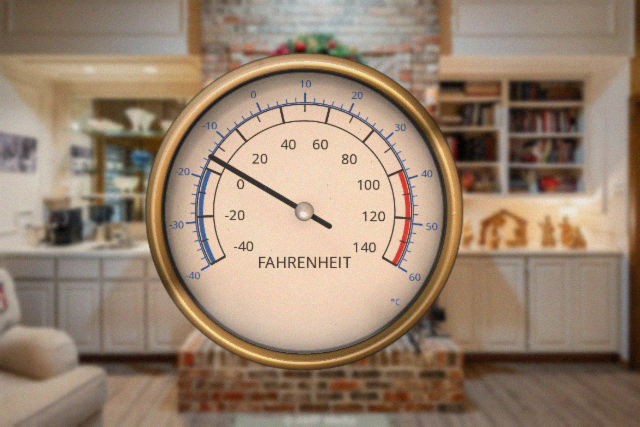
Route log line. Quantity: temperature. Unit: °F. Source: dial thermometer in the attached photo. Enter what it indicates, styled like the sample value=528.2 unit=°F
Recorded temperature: value=5 unit=°F
